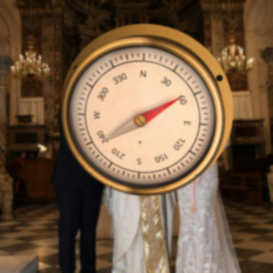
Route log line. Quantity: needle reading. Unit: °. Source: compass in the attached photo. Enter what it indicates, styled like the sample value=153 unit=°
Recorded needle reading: value=55 unit=°
